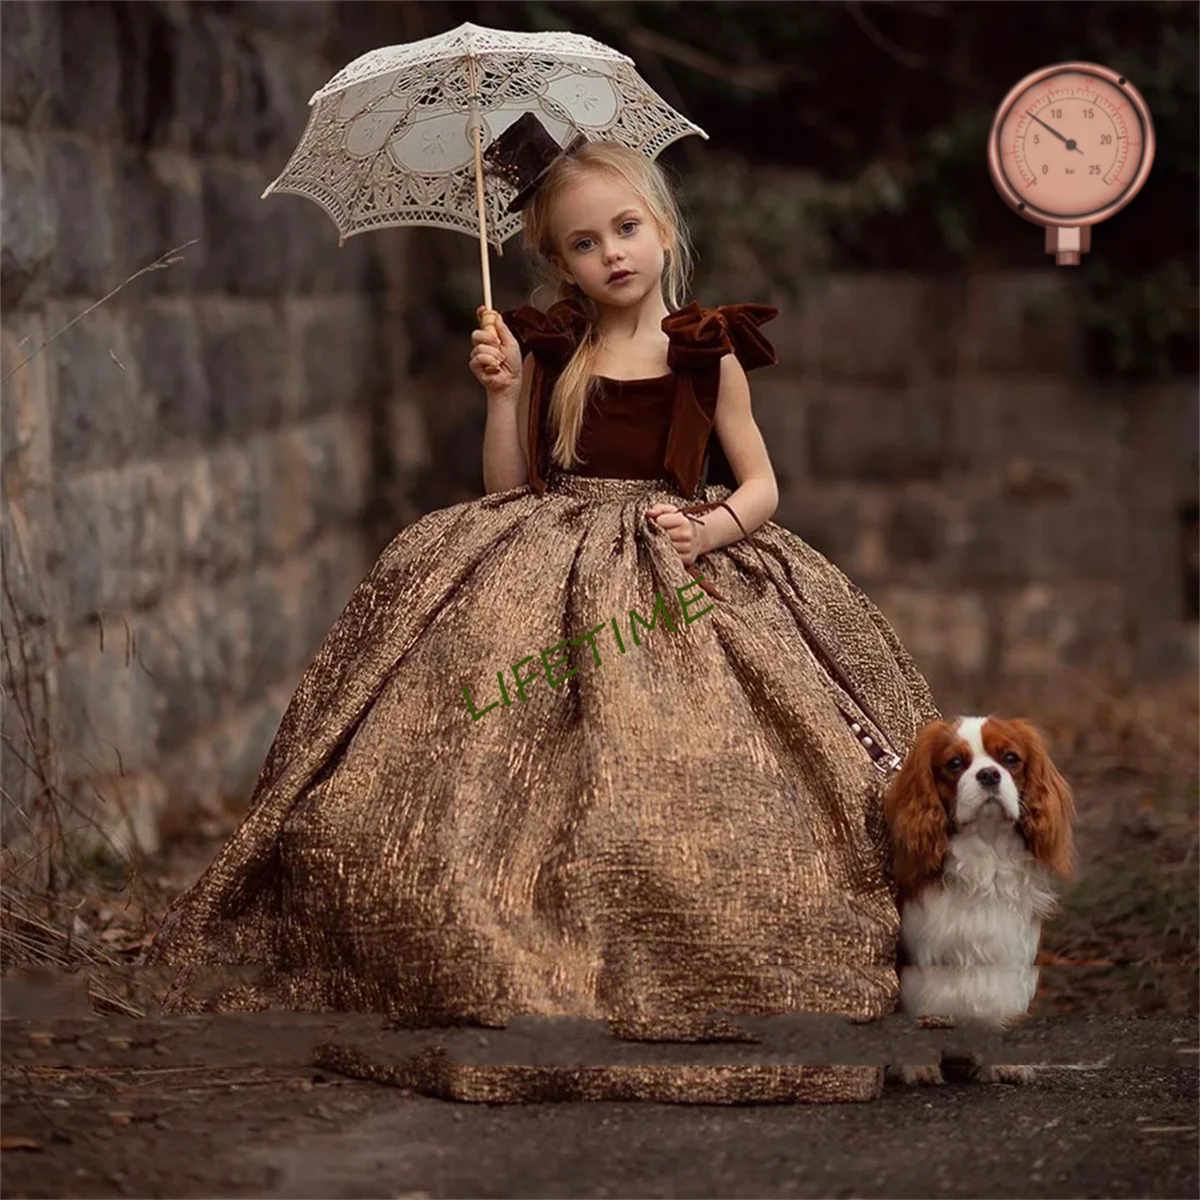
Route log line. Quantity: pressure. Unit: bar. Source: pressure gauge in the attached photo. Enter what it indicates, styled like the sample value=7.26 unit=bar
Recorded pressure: value=7.5 unit=bar
